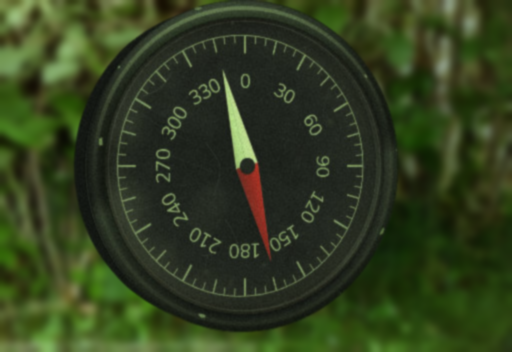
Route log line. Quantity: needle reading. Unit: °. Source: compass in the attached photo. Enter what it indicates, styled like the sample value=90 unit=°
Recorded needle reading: value=165 unit=°
